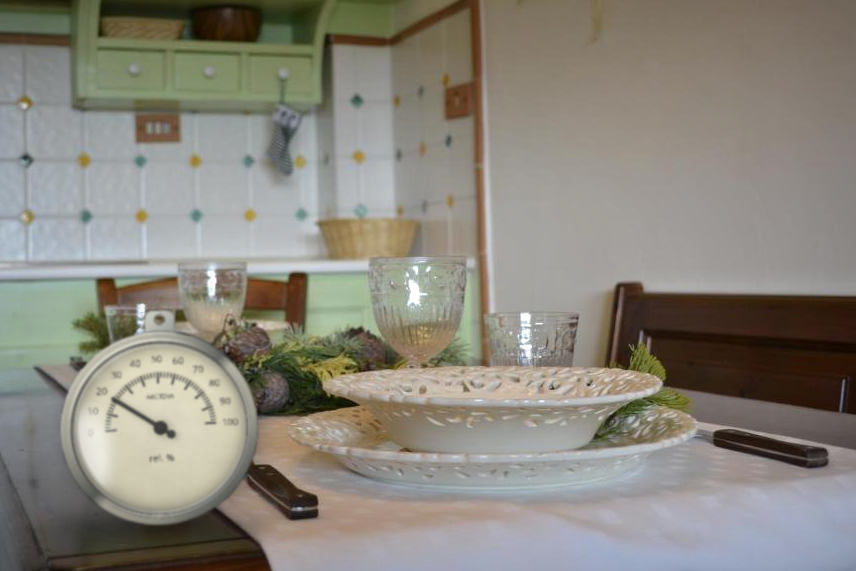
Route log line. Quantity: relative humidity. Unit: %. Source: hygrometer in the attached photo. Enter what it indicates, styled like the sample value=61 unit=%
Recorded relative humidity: value=20 unit=%
